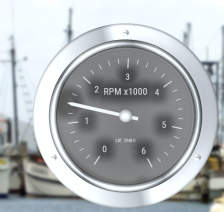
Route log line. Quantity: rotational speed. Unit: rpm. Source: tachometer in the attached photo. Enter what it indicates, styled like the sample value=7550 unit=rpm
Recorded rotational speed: value=1400 unit=rpm
